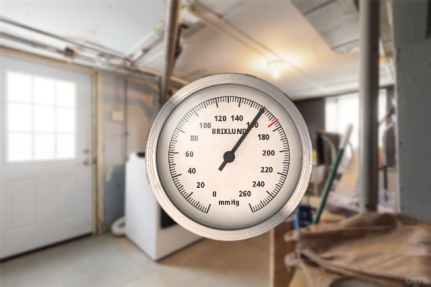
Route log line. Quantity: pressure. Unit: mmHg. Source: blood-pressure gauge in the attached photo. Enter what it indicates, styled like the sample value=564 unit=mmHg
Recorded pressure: value=160 unit=mmHg
